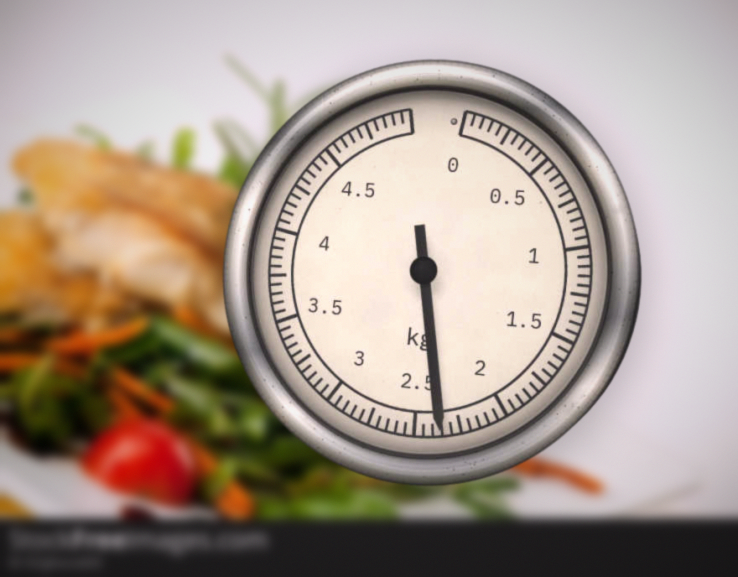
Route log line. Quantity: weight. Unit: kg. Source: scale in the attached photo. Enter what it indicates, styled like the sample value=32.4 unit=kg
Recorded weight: value=2.35 unit=kg
